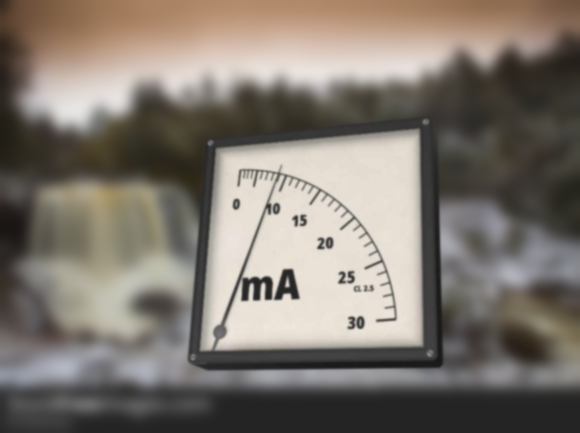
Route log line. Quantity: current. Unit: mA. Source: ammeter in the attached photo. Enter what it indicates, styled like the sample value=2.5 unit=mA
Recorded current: value=9 unit=mA
